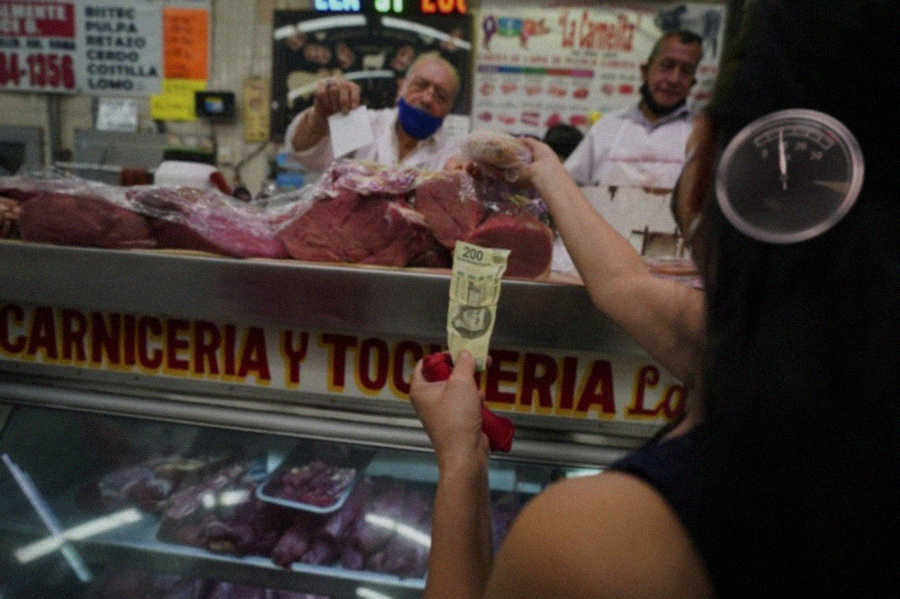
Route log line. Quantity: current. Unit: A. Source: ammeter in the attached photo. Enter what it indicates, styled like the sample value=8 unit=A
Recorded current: value=10 unit=A
